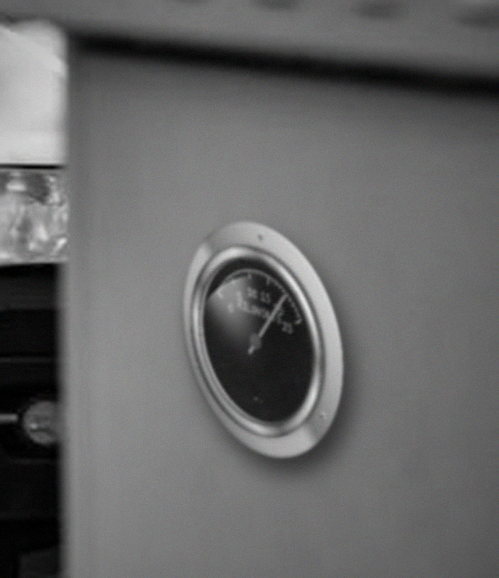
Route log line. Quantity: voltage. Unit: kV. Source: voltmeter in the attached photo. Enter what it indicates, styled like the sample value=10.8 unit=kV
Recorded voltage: value=20 unit=kV
